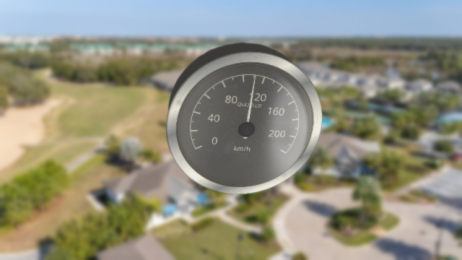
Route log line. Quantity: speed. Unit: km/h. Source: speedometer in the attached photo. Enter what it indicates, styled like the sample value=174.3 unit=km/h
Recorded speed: value=110 unit=km/h
